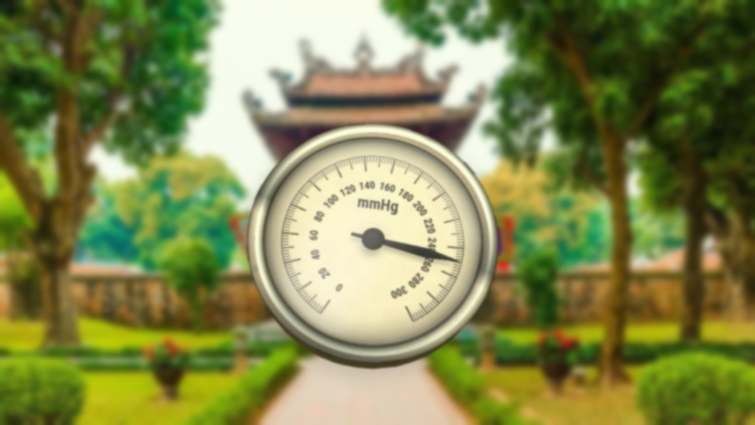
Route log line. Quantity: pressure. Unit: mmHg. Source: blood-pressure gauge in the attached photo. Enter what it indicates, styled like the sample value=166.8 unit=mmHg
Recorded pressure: value=250 unit=mmHg
